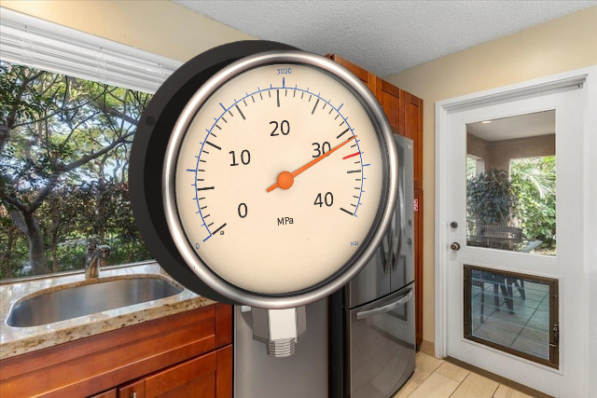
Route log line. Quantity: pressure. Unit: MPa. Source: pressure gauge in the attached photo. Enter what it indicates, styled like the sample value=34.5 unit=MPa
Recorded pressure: value=31 unit=MPa
